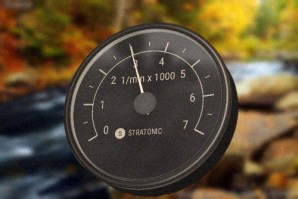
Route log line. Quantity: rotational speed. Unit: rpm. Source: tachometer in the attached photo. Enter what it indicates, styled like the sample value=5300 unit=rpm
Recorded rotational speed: value=3000 unit=rpm
